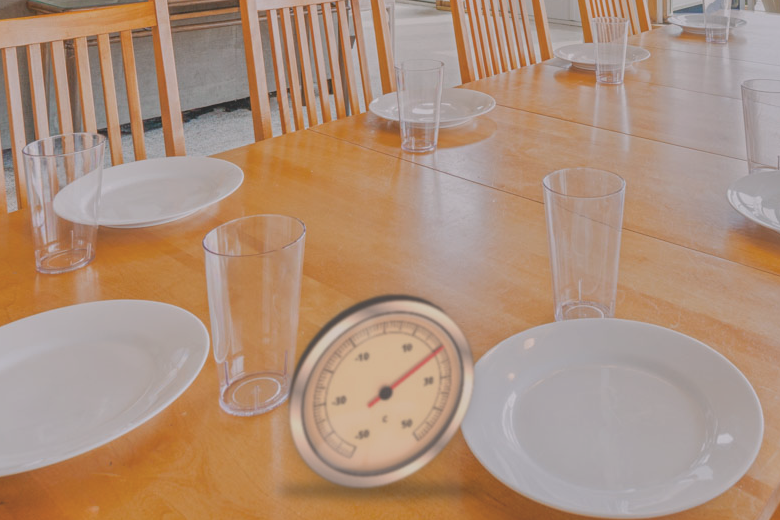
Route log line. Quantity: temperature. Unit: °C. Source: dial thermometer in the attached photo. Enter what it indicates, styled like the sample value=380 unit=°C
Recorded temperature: value=20 unit=°C
